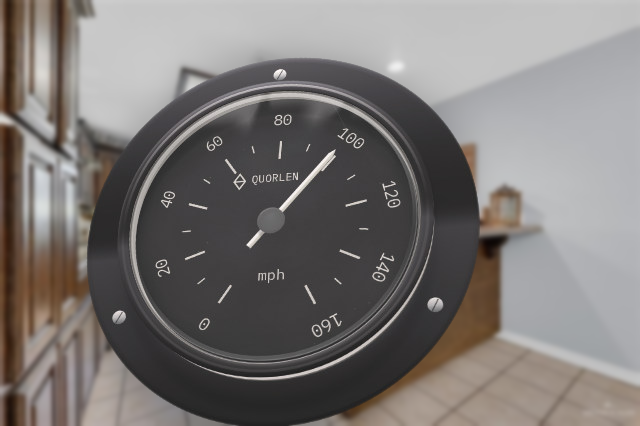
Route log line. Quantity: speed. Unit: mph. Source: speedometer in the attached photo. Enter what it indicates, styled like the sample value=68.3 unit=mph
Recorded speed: value=100 unit=mph
